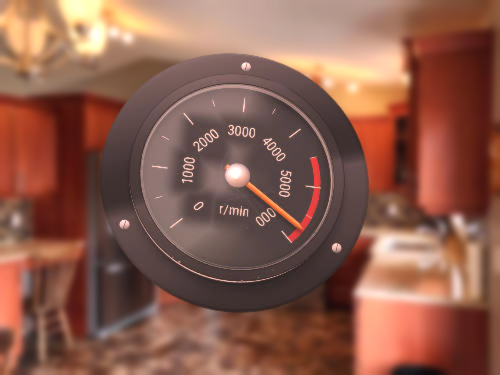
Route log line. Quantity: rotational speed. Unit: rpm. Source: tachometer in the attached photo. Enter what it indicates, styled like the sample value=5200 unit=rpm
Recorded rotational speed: value=5750 unit=rpm
